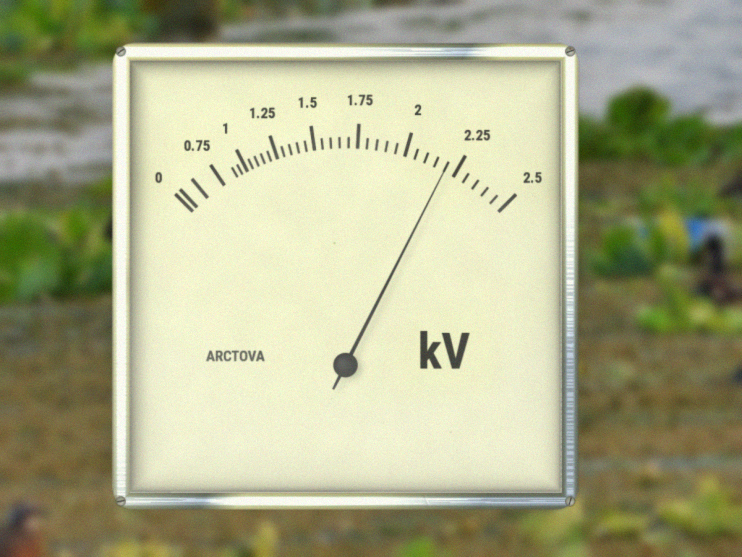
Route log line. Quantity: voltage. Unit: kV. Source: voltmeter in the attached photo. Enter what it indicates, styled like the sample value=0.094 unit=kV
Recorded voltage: value=2.2 unit=kV
